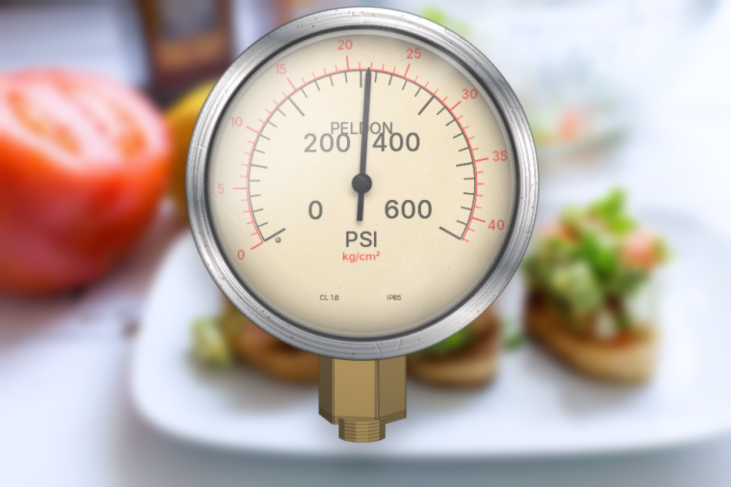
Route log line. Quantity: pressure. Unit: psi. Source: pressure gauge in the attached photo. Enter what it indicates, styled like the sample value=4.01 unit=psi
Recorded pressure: value=310 unit=psi
